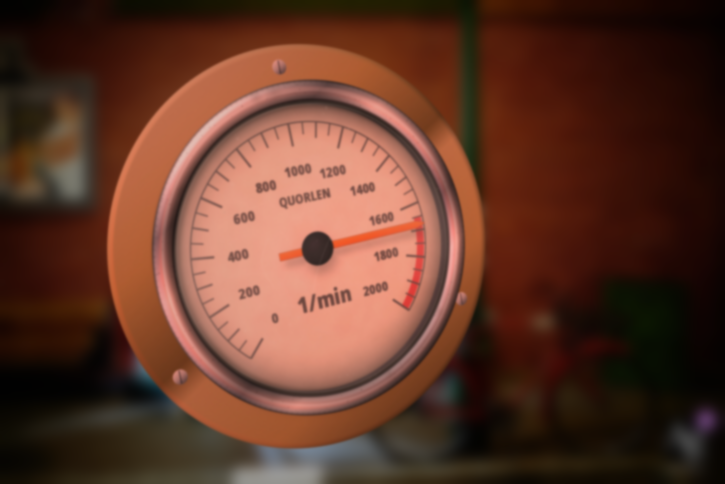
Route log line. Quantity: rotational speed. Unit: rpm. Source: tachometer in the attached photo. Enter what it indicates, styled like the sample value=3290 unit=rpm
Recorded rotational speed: value=1675 unit=rpm
